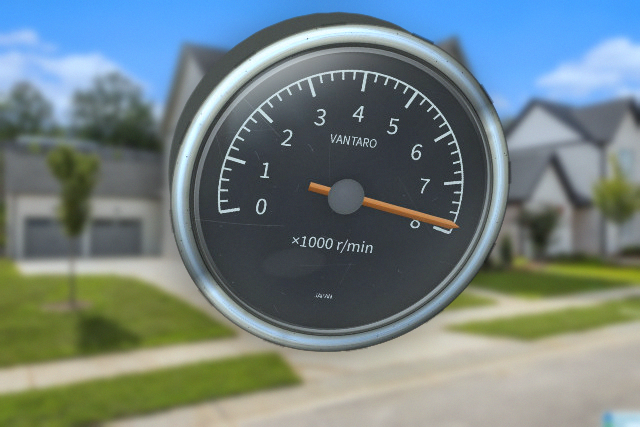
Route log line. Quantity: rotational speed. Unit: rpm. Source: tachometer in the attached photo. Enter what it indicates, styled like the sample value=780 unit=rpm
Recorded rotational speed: value=7800 unit=rpm
